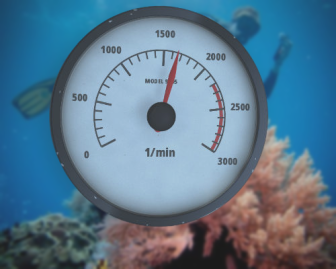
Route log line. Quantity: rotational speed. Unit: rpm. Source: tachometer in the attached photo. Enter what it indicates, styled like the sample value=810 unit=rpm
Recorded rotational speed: value=1650 unit=rpm
